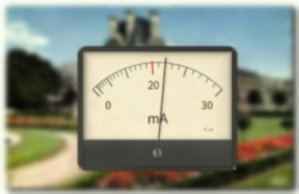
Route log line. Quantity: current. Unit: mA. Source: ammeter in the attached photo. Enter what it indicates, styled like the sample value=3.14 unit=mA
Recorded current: value=22 unit=mA
